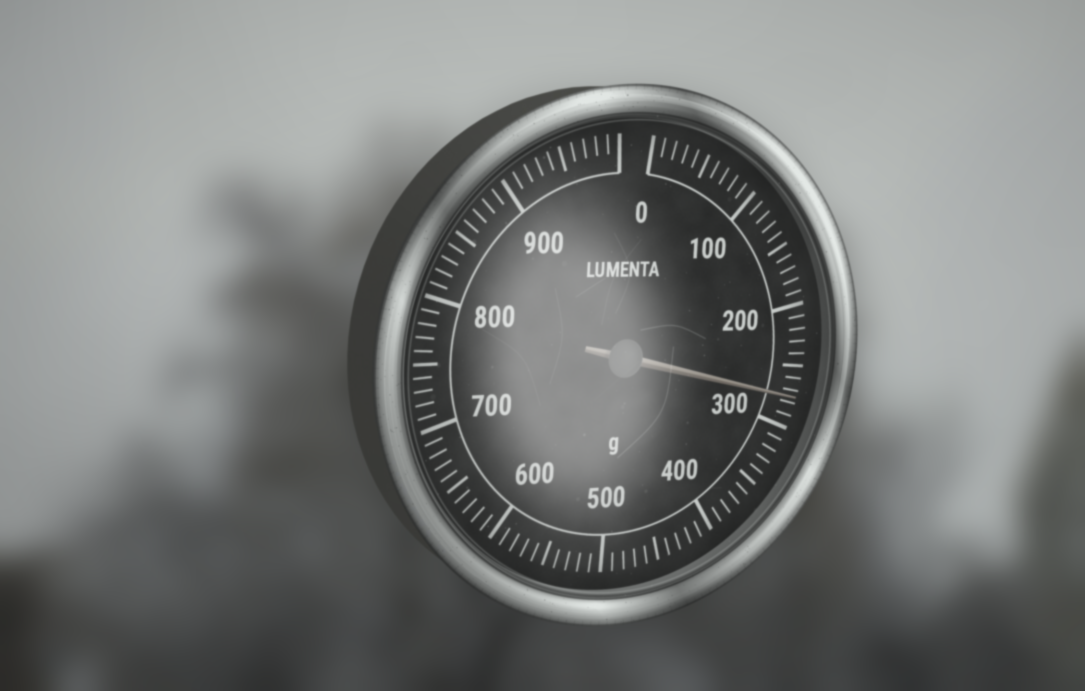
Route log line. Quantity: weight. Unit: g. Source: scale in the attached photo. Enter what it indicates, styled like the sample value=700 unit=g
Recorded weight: value=275 unit=g
